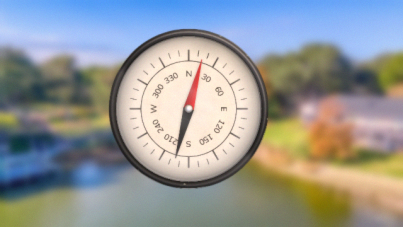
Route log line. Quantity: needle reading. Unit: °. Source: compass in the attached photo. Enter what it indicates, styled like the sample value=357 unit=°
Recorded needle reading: value=15 unit=°
